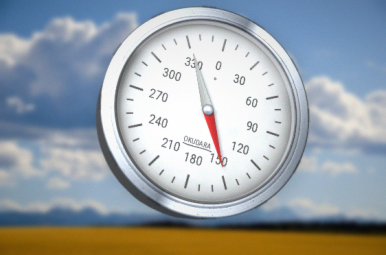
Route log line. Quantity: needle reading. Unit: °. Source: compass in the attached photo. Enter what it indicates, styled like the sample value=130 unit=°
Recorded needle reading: value=150 unit=°
